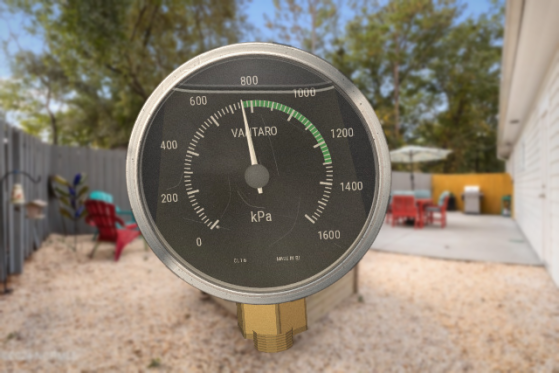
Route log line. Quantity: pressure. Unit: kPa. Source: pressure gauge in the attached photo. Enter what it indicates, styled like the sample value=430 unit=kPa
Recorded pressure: value=760 unit=kPa
